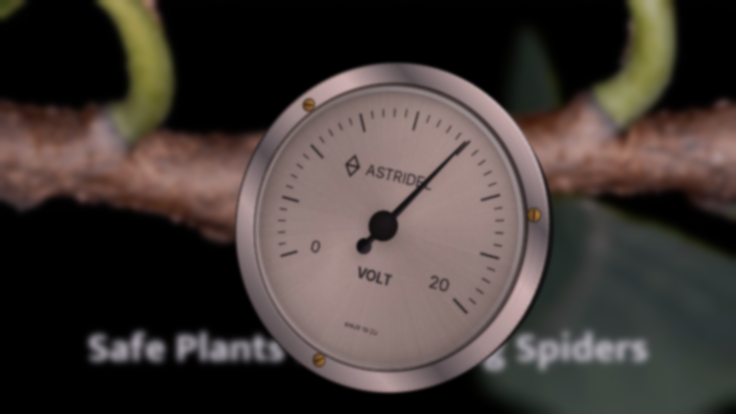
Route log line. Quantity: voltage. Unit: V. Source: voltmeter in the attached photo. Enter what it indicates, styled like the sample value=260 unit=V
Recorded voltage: value=12.5 unit=V
